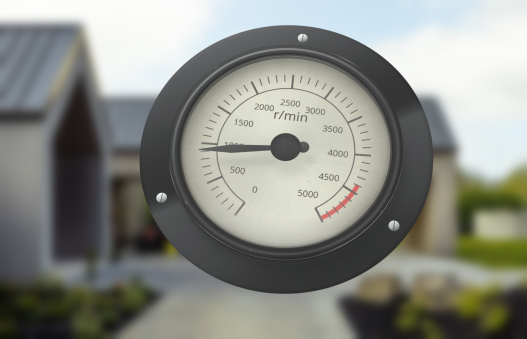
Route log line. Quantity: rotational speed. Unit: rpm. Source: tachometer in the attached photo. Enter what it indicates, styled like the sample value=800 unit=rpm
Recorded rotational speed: value=900 unit=rpm
